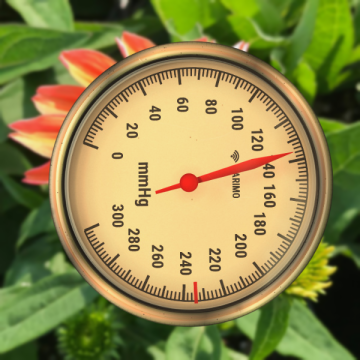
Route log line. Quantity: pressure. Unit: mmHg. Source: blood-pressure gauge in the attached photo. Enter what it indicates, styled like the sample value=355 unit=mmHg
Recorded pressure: value=136 unit=mmHg
